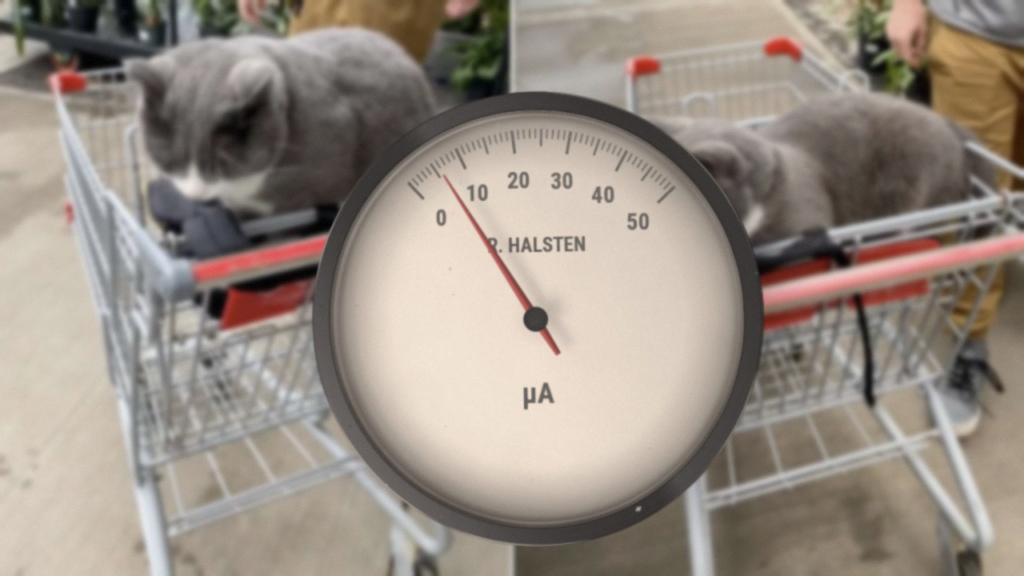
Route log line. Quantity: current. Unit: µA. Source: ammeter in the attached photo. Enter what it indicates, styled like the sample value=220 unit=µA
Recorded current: value=6 unit=µA
